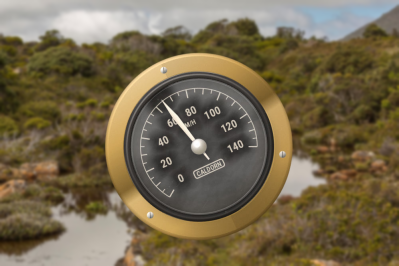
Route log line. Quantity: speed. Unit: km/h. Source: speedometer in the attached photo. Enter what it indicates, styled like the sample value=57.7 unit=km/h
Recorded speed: value=65 unit=km/h
